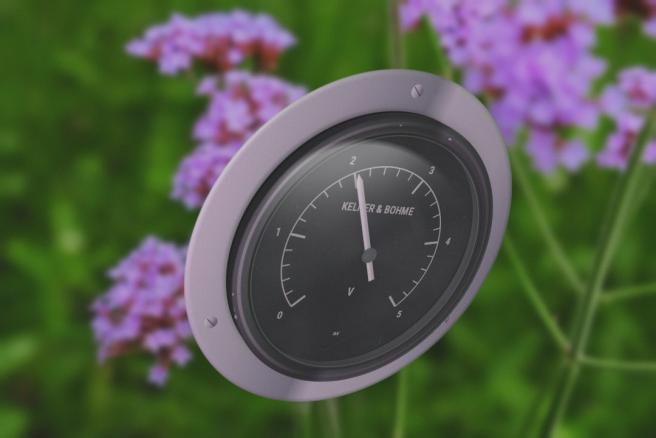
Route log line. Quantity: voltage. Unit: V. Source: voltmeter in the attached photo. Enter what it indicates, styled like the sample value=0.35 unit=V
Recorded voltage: value=2 unit=V
